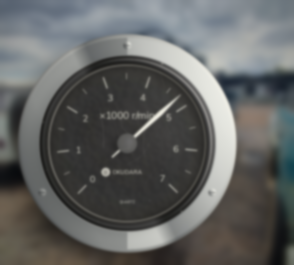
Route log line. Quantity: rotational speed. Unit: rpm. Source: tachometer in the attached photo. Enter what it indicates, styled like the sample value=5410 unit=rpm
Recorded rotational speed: value=4750 unit=rpm
